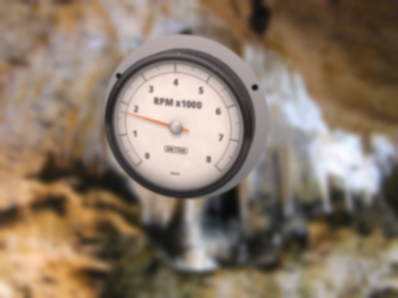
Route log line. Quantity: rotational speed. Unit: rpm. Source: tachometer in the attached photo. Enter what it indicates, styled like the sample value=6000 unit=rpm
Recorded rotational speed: value=1750 unit=rpm
